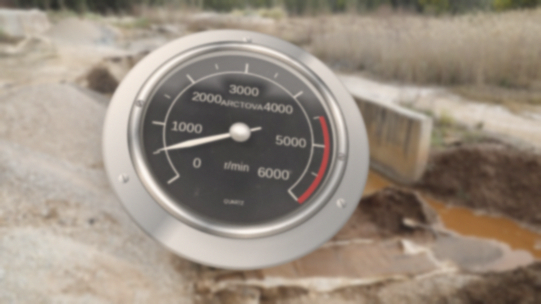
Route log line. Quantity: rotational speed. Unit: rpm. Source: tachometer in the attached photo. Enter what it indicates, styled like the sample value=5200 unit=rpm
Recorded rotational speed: value=500 unit=rpm
